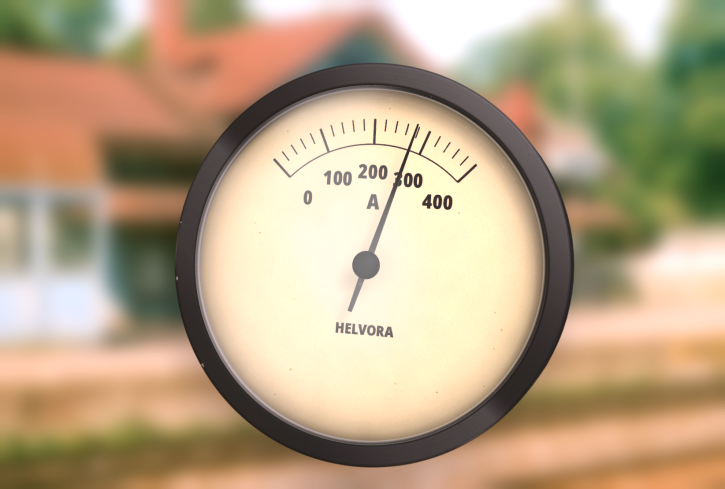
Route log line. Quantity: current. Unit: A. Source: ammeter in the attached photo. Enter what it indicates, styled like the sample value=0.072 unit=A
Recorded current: value=280 unit=A
